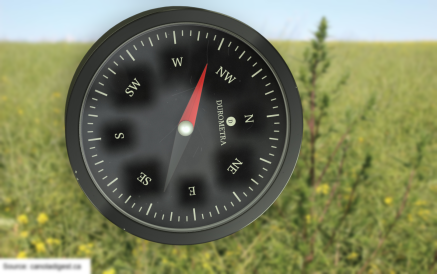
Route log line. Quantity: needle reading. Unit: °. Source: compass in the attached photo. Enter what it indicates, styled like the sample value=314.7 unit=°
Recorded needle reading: value=295 unit=°
